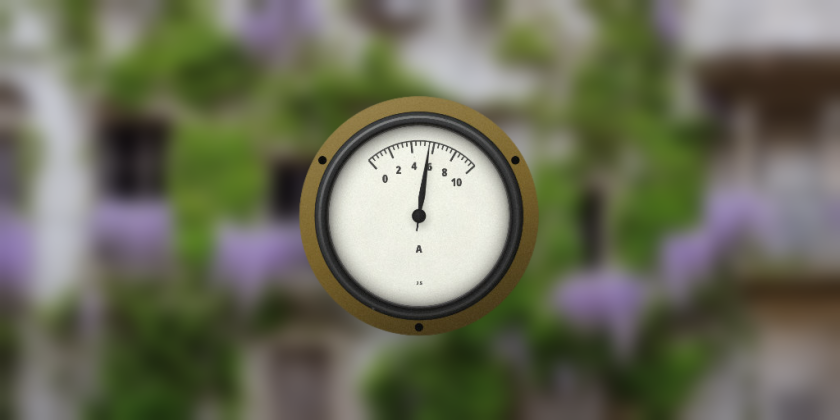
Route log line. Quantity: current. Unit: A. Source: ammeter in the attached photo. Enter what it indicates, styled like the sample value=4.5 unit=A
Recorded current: value=5.6 unit=A
